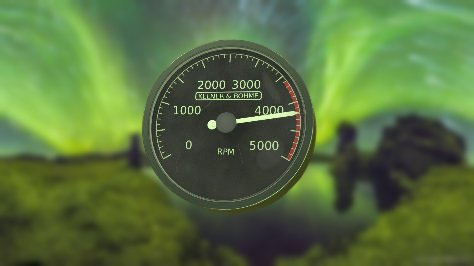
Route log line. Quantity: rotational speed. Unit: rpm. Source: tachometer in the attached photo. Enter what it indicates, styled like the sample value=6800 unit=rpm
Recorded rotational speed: value=4200 unit=rpm
